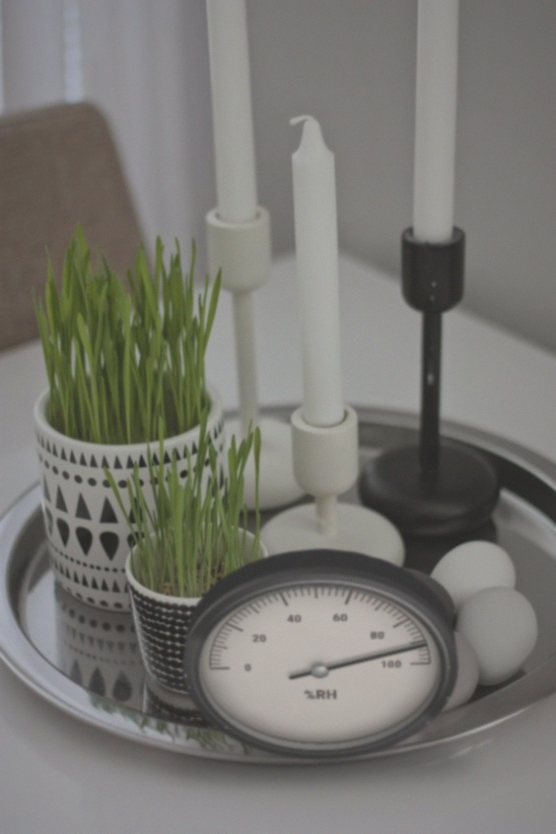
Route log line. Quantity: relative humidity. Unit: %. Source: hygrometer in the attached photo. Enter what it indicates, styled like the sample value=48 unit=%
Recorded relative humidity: value=90 unit=%
